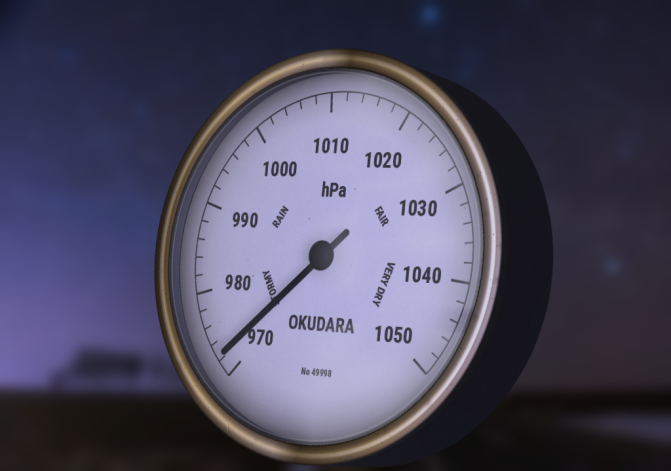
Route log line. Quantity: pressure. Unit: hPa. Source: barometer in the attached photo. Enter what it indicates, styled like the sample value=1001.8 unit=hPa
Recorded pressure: value=972 unit=hPa
